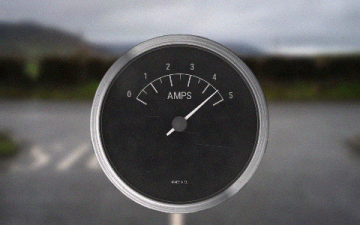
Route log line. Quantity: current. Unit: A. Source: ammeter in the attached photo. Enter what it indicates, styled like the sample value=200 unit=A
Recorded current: value=4.5 unit=A
